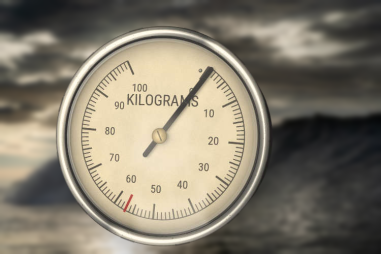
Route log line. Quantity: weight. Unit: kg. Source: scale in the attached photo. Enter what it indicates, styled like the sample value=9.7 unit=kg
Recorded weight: value=1 unit=kg
